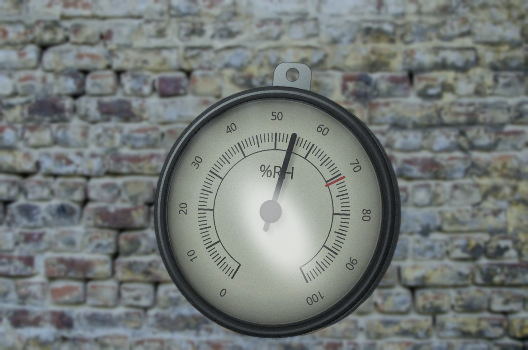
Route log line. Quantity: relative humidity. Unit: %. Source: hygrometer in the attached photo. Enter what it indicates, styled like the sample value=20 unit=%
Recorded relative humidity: value=55 unit=%
